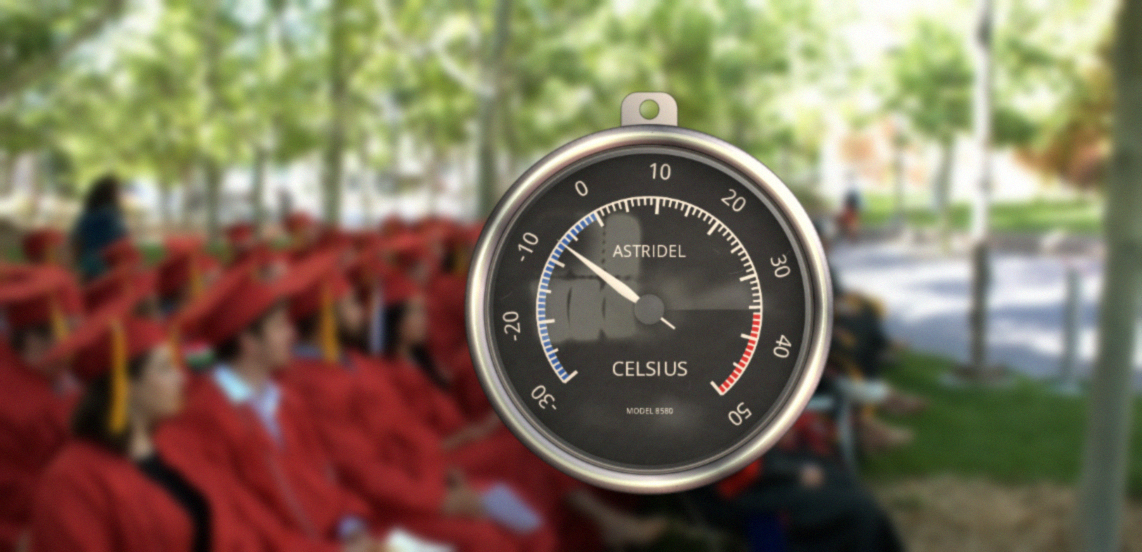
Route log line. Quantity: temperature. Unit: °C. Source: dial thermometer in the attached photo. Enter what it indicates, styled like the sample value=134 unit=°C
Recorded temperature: value=-7 unit=°C
